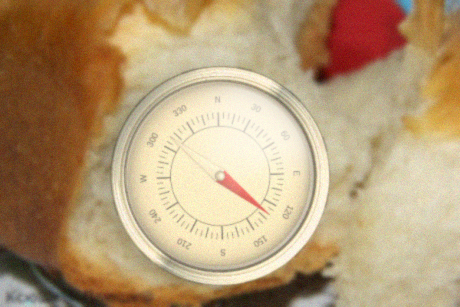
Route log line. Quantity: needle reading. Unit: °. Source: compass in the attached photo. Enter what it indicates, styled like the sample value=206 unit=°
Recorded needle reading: value=130 unit=°
